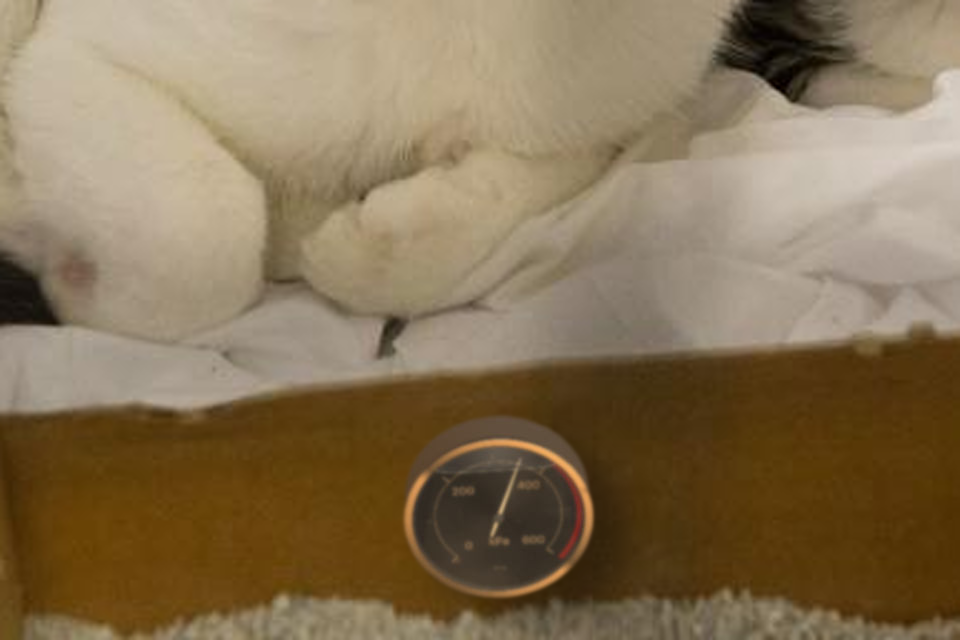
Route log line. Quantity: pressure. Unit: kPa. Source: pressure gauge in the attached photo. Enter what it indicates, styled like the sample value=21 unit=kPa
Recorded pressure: value=350 unit=kPa
